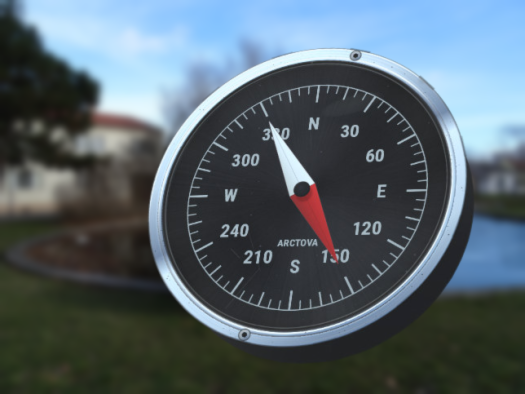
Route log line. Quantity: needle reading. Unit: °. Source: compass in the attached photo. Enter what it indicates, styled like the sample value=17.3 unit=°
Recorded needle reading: value=150 unit=°
